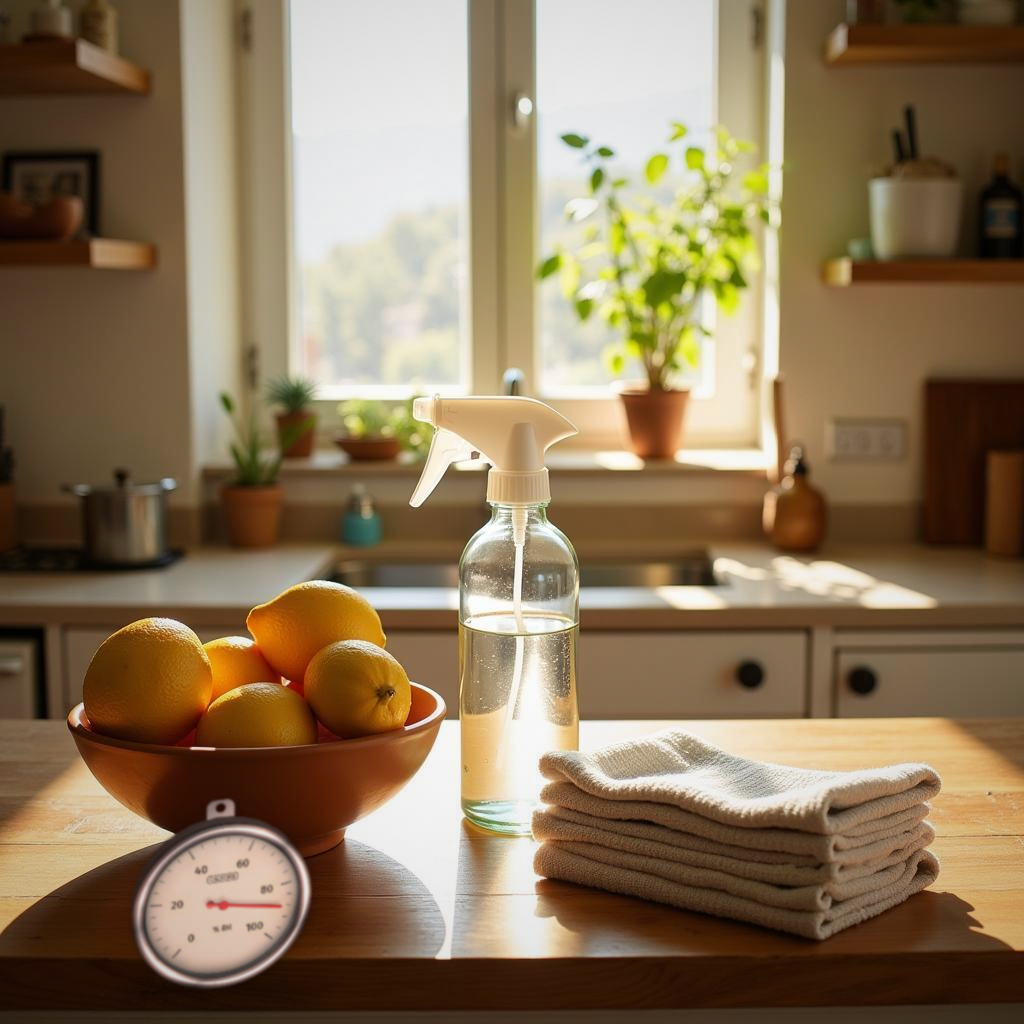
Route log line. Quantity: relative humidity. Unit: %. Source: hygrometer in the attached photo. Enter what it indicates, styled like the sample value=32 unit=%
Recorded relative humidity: value=88 unit=%
